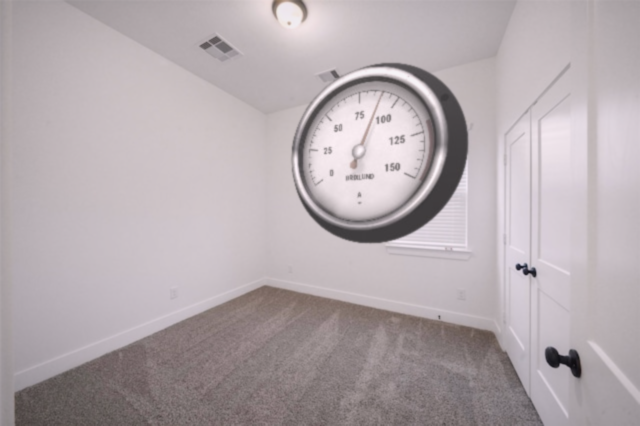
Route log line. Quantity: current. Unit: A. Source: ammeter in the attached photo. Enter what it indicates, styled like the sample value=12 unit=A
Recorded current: value=90 unit=A
